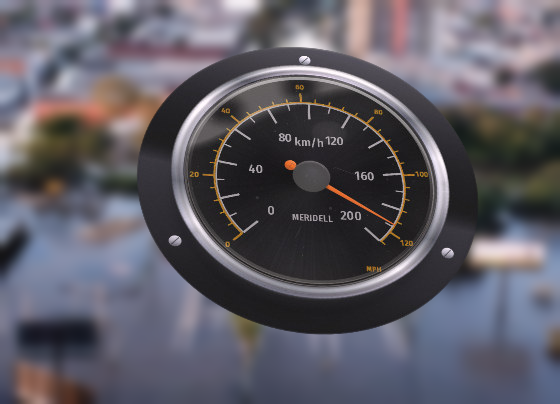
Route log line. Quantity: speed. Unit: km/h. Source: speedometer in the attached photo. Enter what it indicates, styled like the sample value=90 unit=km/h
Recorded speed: value=190 unit=km/h
